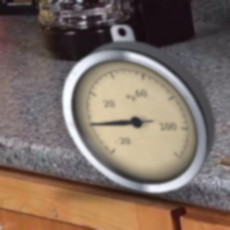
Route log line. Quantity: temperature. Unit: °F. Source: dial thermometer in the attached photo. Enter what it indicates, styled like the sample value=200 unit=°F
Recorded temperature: value=0 unit=°F
